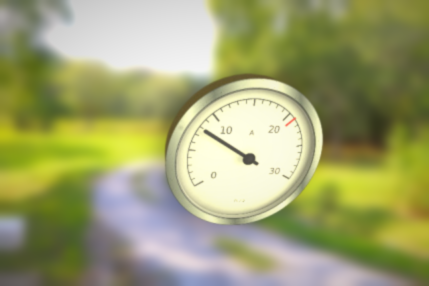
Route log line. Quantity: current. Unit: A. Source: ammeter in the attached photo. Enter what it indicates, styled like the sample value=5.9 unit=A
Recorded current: value=8 unit=A
